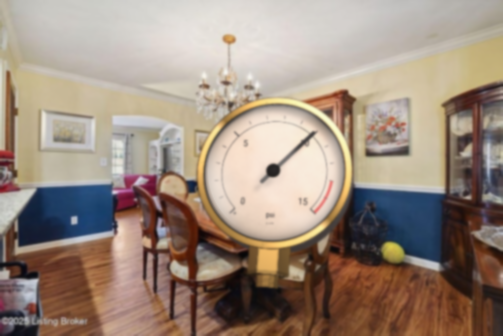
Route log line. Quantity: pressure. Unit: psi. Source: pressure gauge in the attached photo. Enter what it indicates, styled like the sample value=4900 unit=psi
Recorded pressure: value=10 unit=psi
